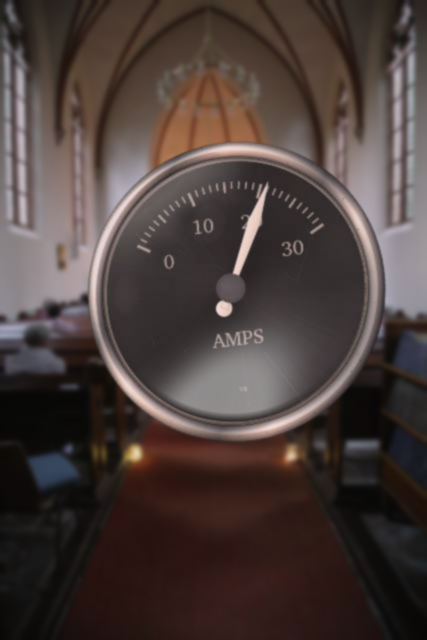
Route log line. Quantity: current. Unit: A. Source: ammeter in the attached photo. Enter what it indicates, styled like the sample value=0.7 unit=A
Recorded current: value=21 unit=A
